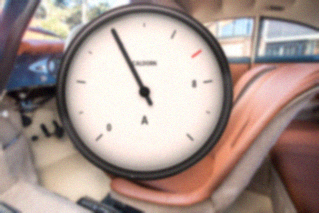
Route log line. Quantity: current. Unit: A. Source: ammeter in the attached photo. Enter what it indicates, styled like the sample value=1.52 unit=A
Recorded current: value=4 unit=A
